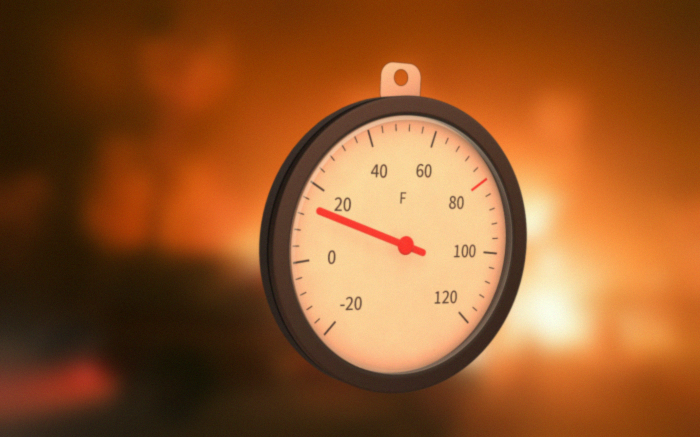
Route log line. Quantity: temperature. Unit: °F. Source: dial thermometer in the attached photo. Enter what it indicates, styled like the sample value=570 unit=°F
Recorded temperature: value=14 unit=°F
